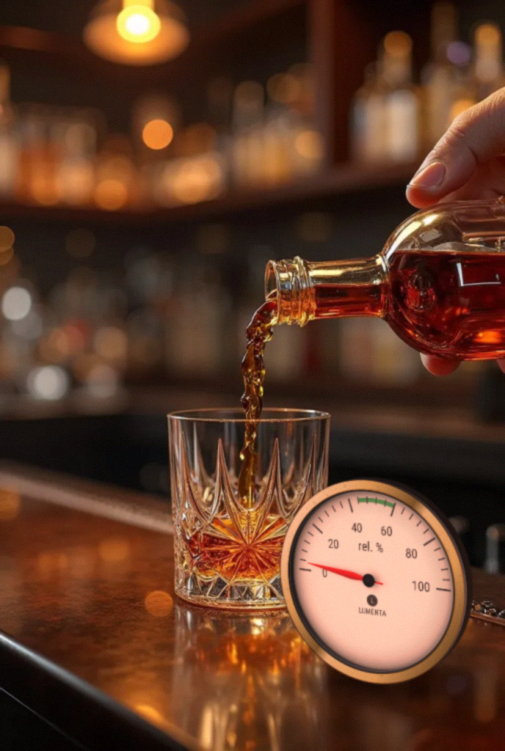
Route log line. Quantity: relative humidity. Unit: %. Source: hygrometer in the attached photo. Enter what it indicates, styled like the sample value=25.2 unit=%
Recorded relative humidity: value=4 unit=%
